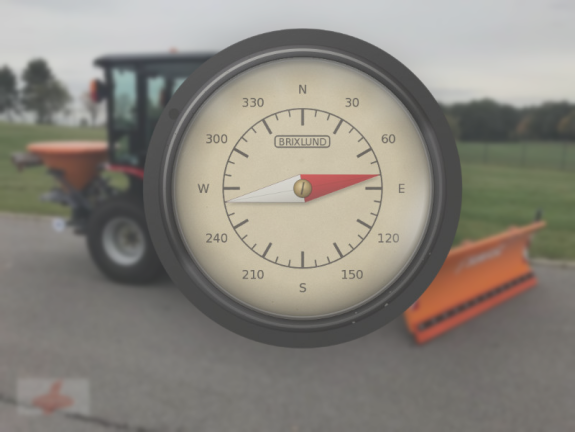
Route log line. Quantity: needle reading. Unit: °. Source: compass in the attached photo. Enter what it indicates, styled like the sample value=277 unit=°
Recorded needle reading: value=80 unit=°
